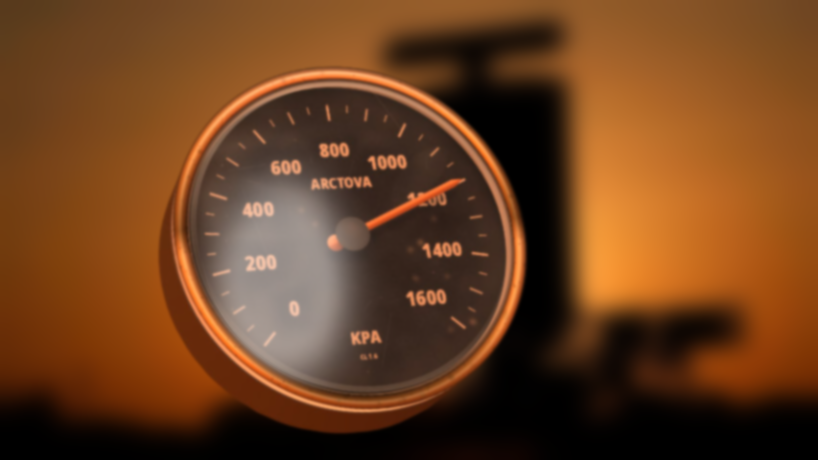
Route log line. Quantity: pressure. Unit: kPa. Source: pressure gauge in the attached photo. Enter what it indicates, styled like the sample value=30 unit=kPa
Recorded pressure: value=1200 unit=kPa
